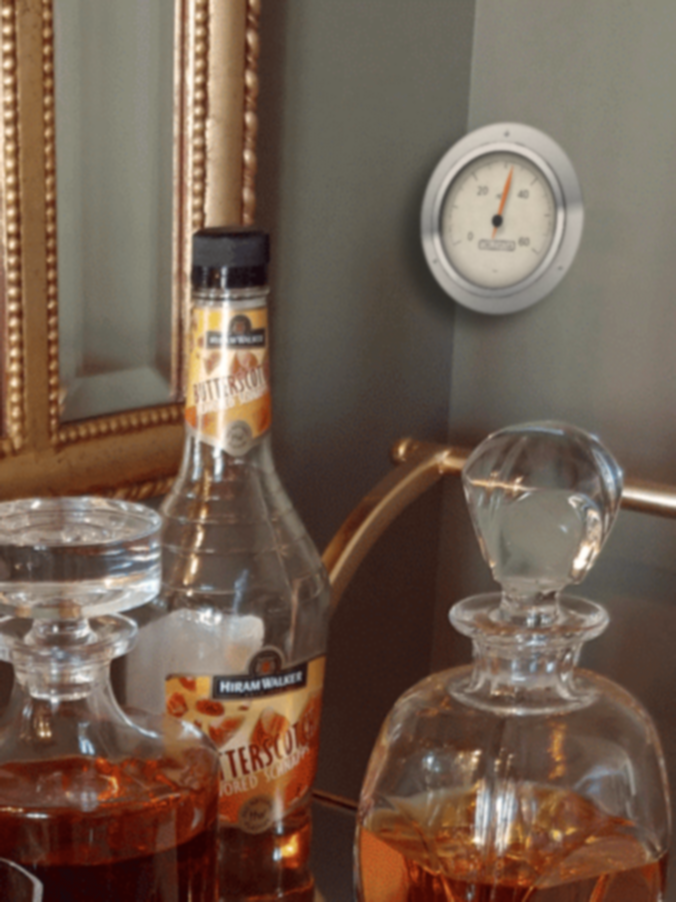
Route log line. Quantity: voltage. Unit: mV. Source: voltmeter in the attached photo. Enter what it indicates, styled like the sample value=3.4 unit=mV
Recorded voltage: value=32.5 unit=mV
